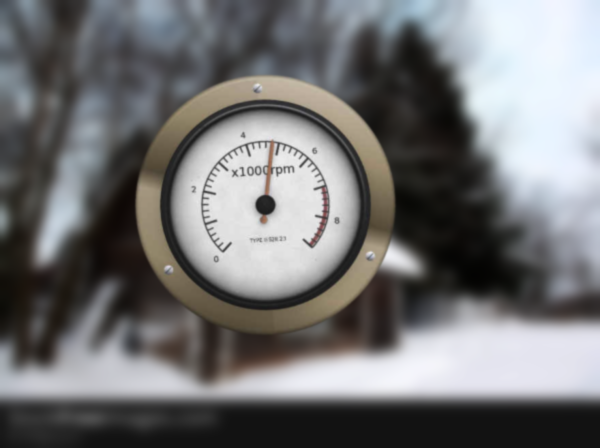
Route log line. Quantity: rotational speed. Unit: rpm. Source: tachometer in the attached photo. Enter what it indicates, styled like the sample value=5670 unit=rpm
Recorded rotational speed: value=4800 unit=rpm
